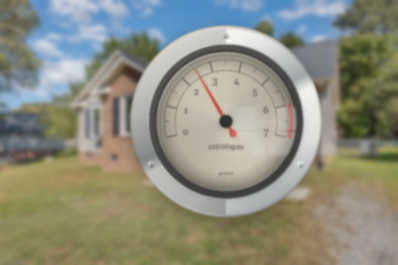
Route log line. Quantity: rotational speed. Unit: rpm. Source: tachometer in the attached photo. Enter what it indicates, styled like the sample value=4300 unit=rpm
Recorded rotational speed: value=2500 unit=rpm
